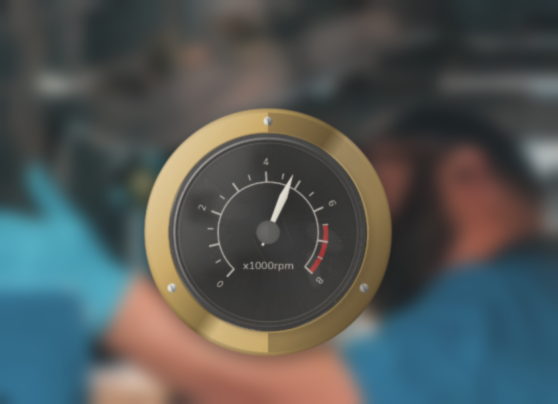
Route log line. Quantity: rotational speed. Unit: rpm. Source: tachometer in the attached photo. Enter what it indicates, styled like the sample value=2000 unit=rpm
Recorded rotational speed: value=4750 unit=rpm
